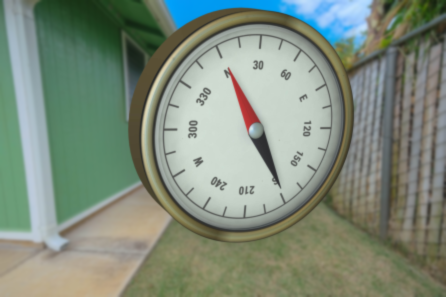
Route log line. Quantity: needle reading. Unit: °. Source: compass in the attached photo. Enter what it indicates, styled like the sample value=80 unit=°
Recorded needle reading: value=0 unit=°
